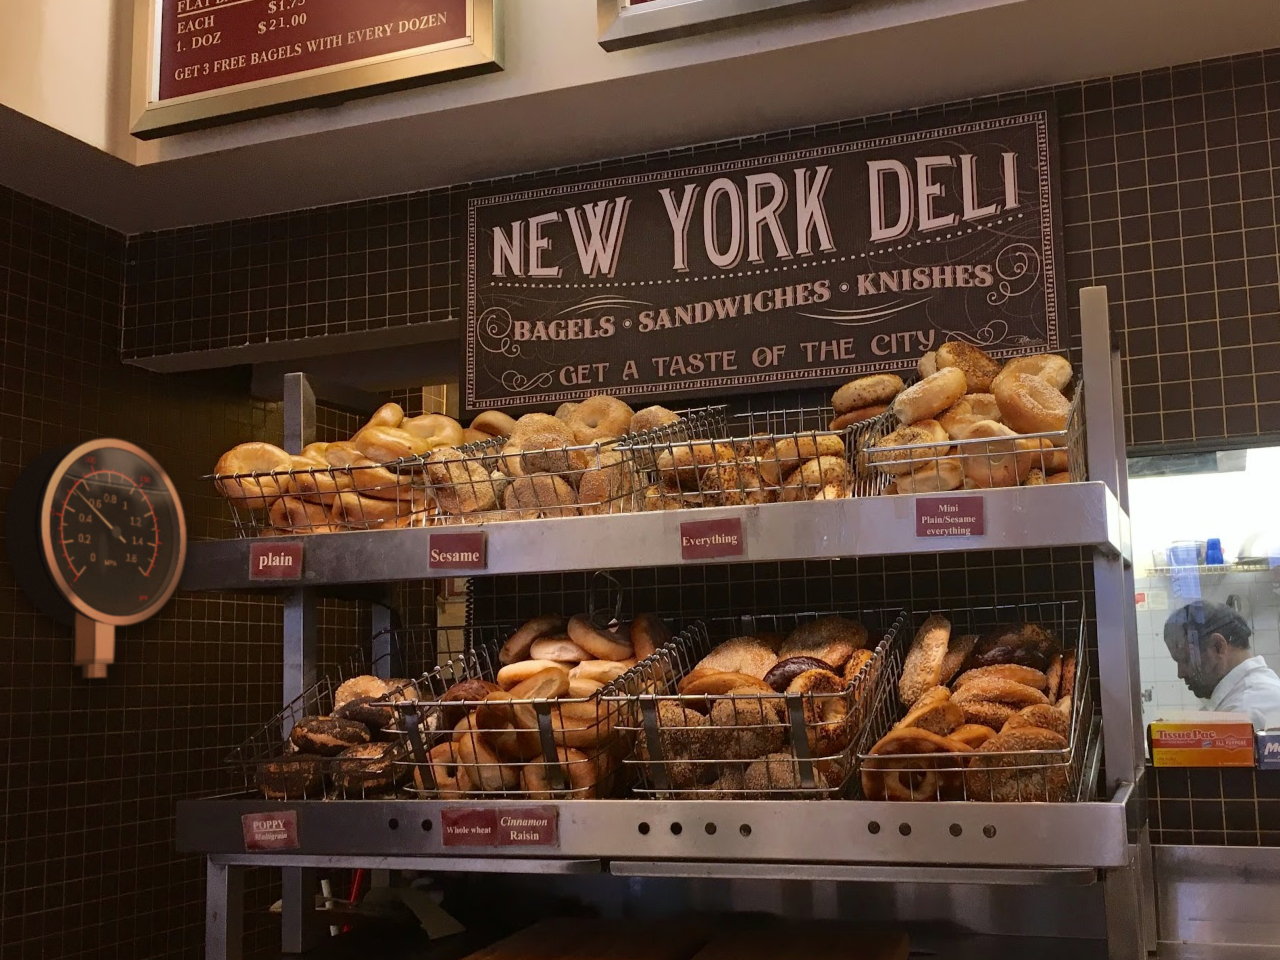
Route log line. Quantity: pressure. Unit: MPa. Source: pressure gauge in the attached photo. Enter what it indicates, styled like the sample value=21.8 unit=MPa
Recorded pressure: value=0.5 unit=MPa
